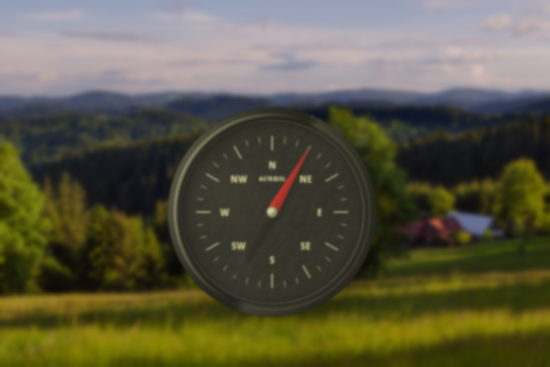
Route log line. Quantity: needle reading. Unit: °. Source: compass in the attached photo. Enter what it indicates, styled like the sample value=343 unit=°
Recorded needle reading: value=30 unit=°
